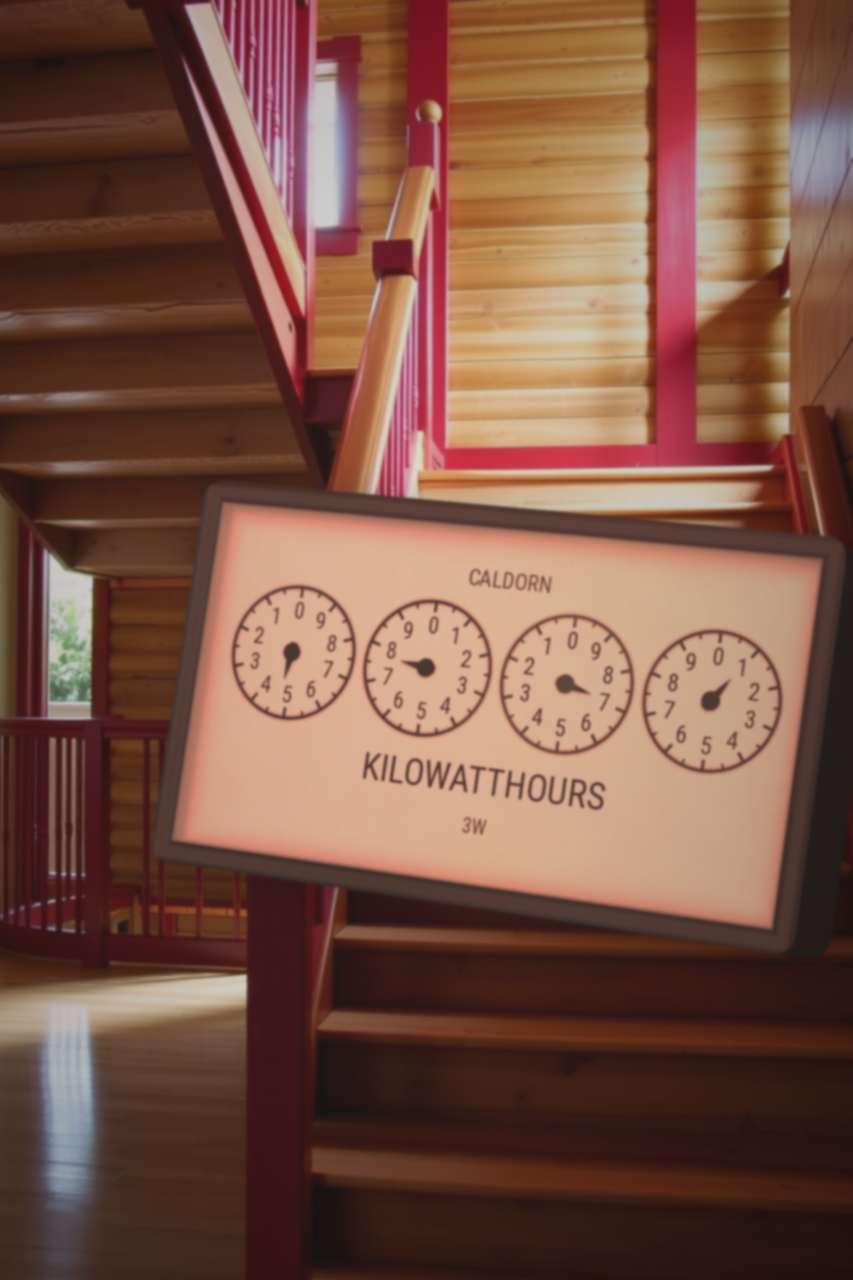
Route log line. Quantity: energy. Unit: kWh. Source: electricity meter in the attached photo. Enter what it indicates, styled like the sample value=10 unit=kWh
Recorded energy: value=4771 unit=kWh
